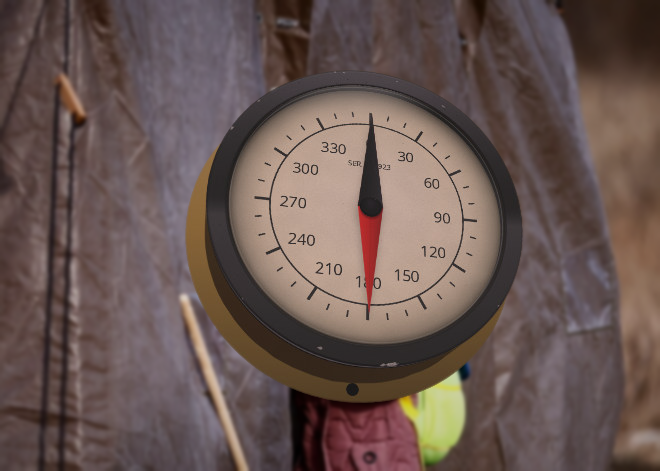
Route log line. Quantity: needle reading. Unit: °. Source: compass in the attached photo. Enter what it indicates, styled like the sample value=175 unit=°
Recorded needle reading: value=180 unit=°
